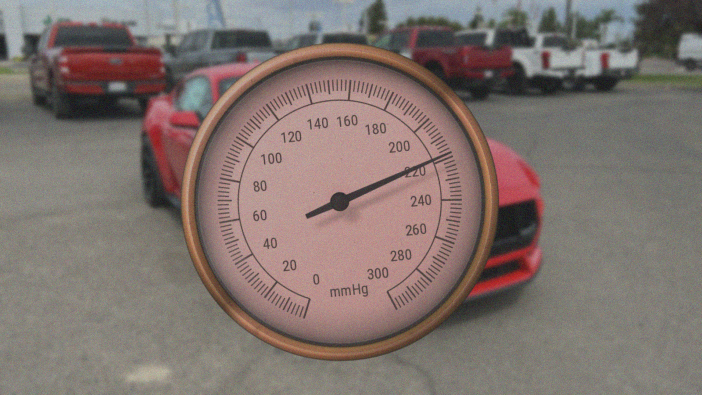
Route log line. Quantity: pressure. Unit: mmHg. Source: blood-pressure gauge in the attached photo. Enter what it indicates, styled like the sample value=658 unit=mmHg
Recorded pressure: value=218 unit=mmHg
